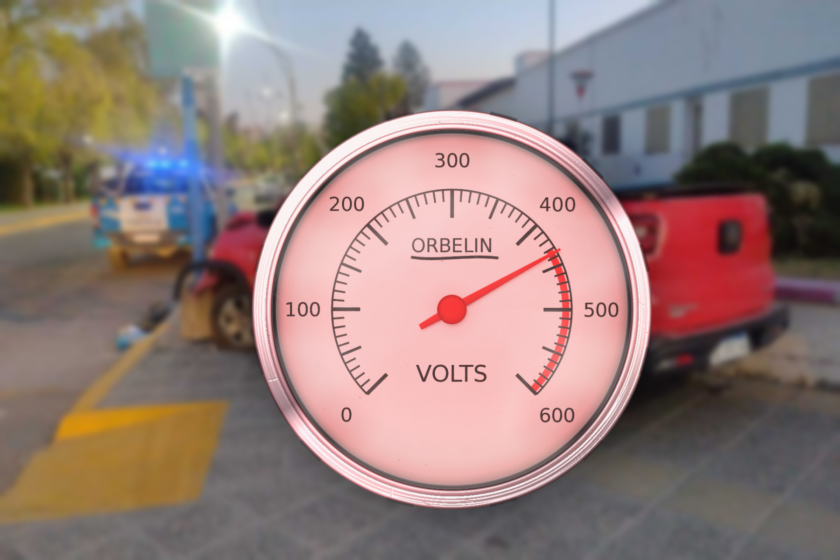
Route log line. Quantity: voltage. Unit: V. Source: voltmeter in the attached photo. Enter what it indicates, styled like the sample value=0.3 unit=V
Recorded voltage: value=435 unit=V
